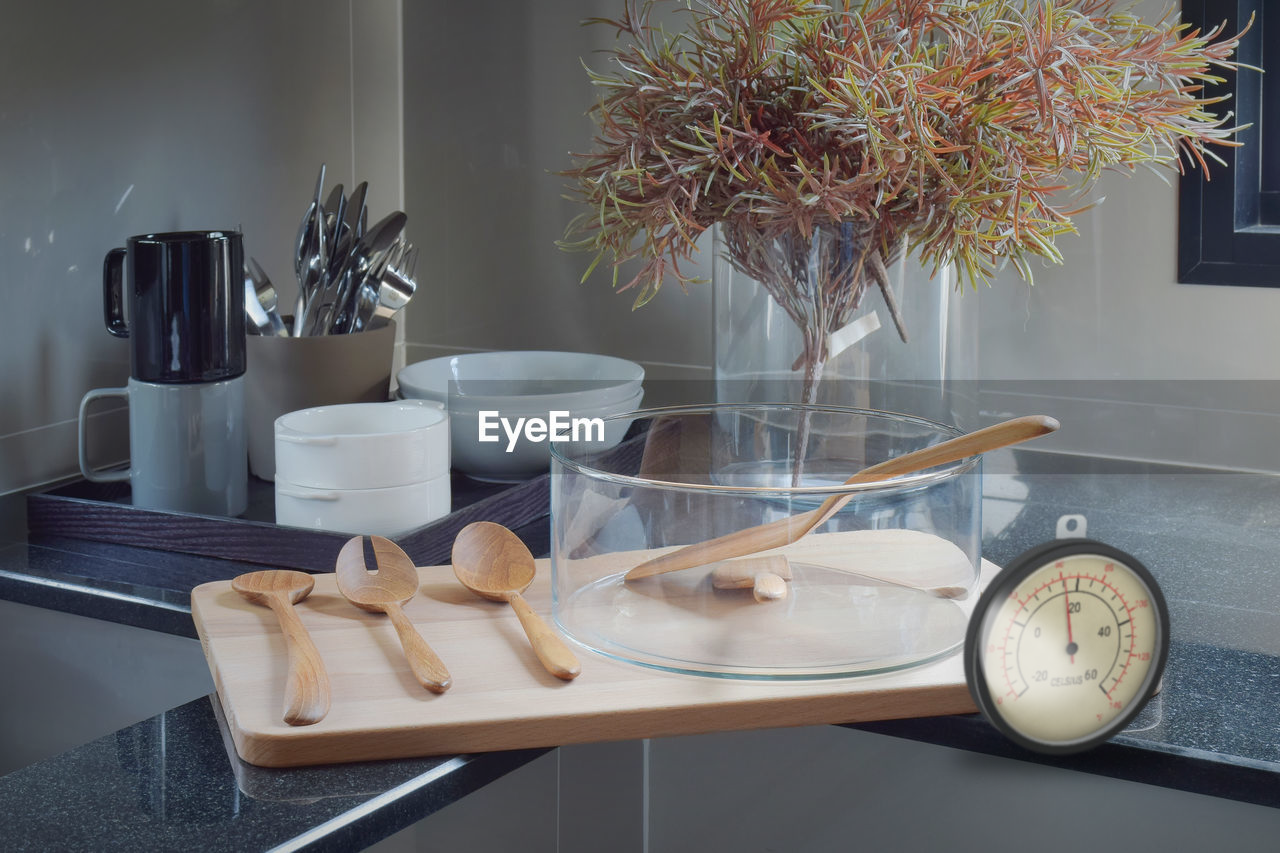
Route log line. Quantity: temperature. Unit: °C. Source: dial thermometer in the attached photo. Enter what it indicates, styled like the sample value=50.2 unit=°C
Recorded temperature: value=16 unit=°C
